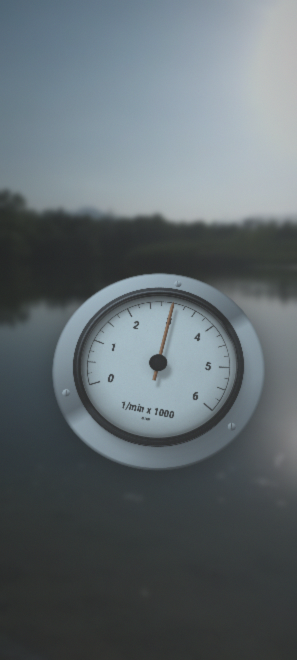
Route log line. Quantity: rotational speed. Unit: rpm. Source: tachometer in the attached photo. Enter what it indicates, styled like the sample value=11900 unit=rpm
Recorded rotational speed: value=3000 unit=rpm
